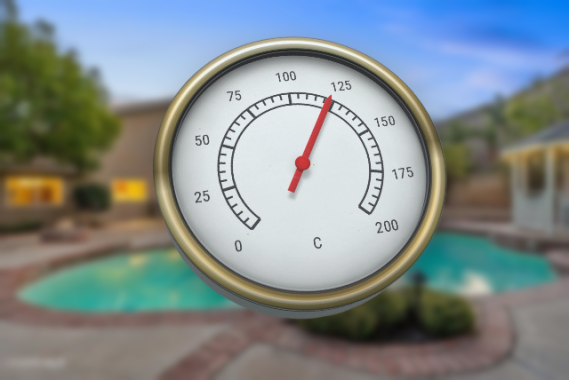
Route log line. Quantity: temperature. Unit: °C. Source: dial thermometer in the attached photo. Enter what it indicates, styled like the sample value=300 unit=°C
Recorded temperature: value=122.5 unit=°C
